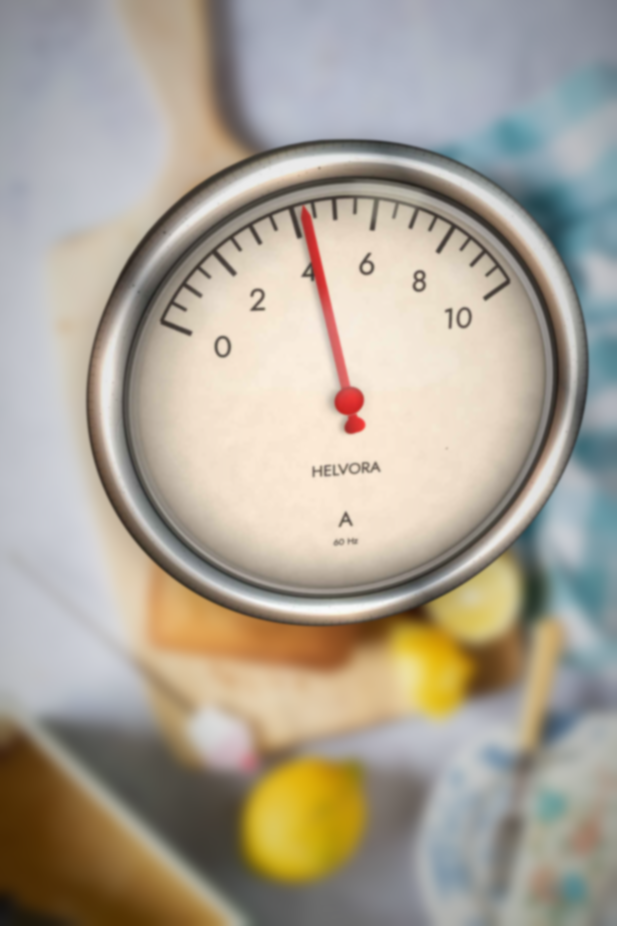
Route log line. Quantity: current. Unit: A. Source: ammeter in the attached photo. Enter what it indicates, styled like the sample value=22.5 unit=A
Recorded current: value=4.25 unit=A
